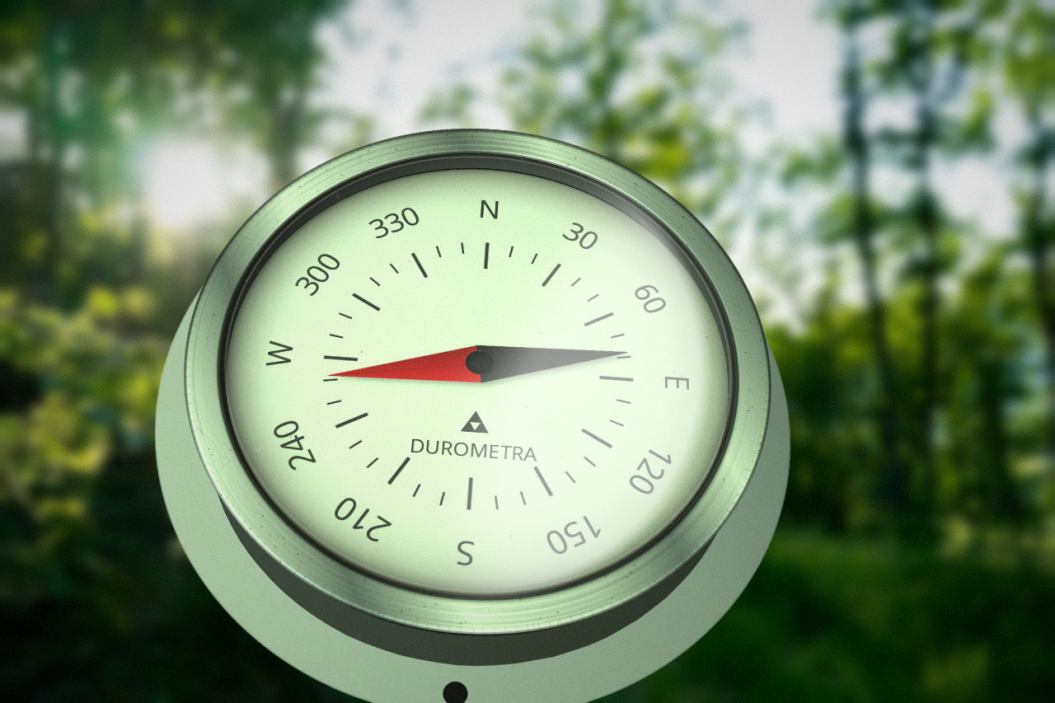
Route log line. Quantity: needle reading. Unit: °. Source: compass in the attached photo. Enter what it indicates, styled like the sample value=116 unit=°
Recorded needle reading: value=260 unit=°
